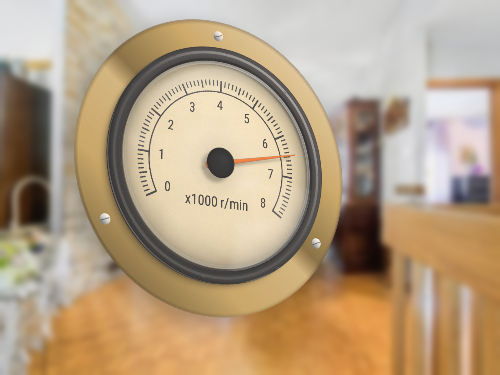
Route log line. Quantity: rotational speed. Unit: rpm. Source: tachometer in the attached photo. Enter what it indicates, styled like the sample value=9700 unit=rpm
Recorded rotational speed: value=6500 unit=rpm
